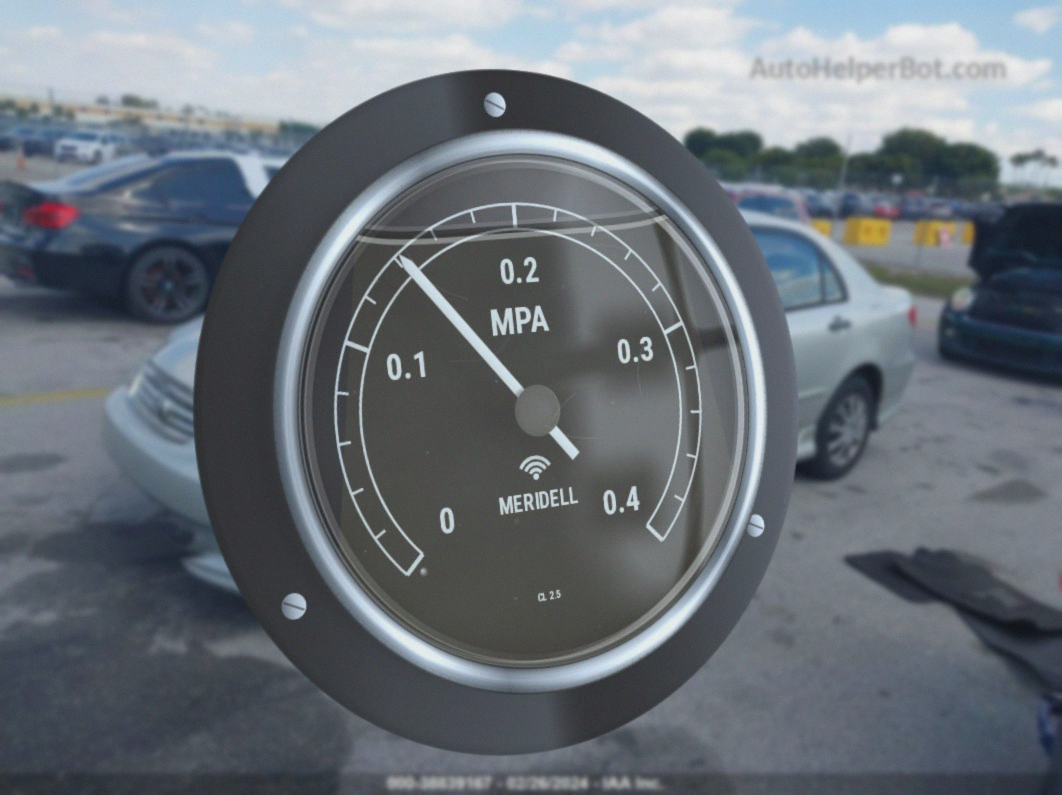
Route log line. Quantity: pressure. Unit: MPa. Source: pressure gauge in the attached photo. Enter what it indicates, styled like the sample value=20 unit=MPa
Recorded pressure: value=0.14 unit=MPa
